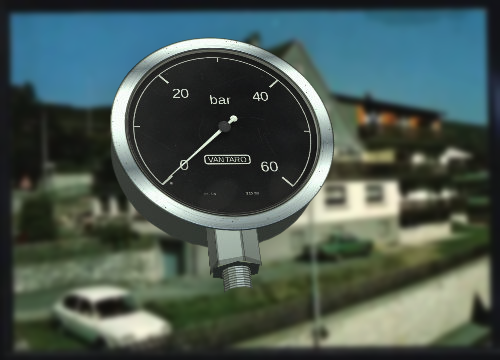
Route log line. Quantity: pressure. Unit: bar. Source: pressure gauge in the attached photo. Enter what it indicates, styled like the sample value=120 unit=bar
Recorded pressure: value=0 unit=bar
